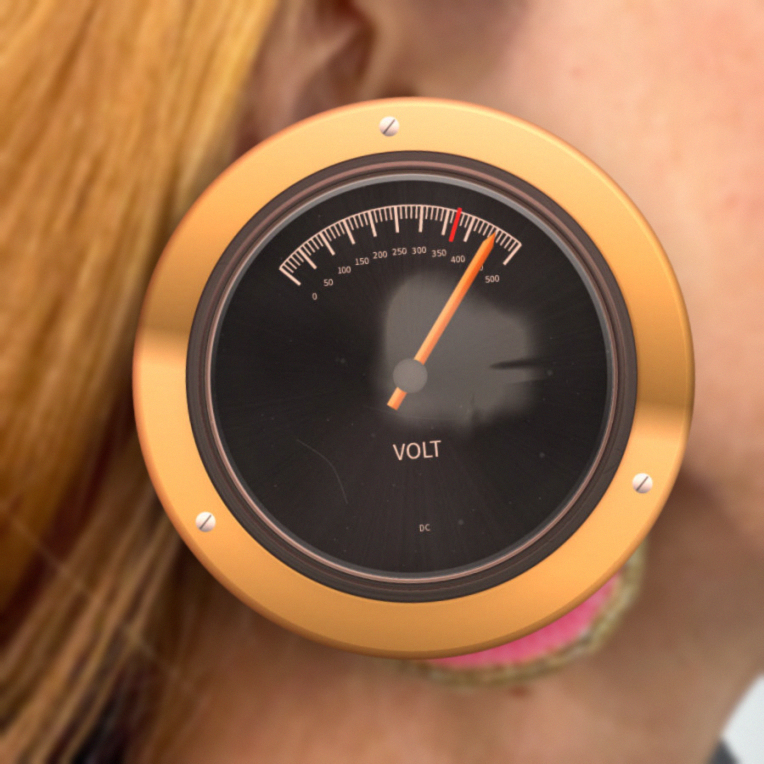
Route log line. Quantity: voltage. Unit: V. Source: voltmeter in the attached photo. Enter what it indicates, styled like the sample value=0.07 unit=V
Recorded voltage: value=450 unit=V
